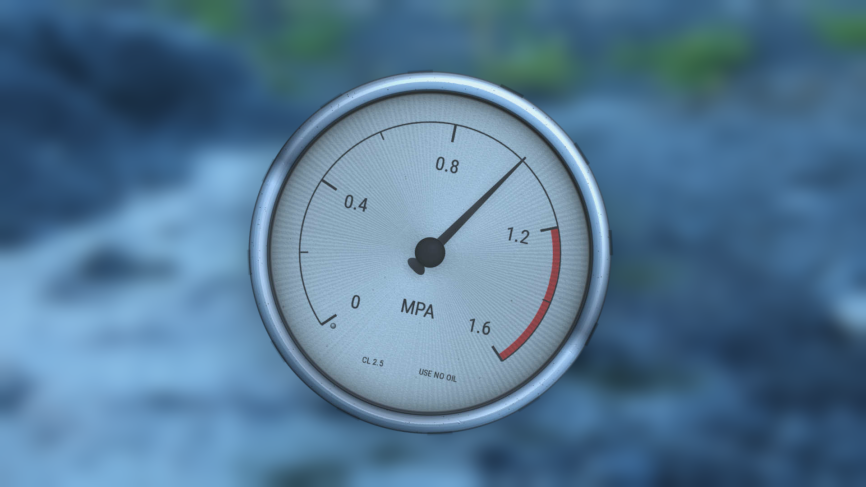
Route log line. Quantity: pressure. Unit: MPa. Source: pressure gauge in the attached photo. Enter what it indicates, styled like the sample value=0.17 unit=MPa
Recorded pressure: value=1 unit=MPa
